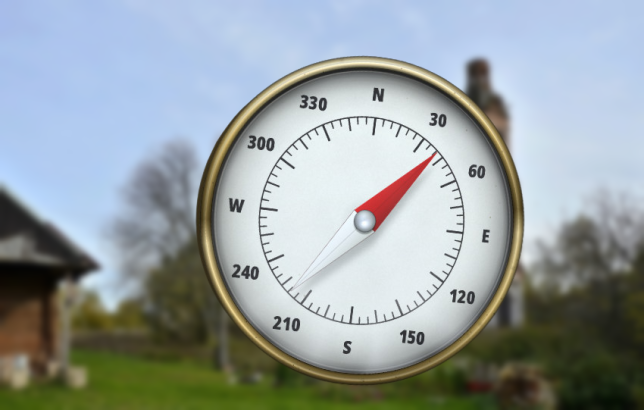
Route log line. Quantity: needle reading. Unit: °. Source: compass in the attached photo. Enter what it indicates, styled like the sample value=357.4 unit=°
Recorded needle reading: value=40 unit=°
